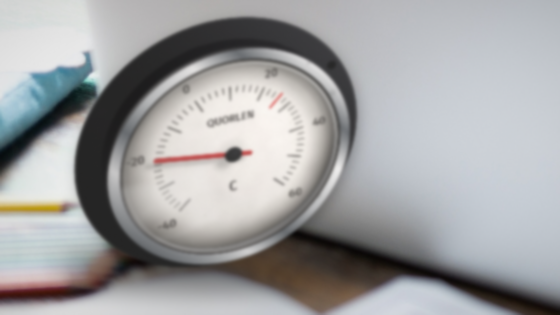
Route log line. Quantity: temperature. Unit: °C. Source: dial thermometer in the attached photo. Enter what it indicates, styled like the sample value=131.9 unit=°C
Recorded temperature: value=-20 unit=°C
